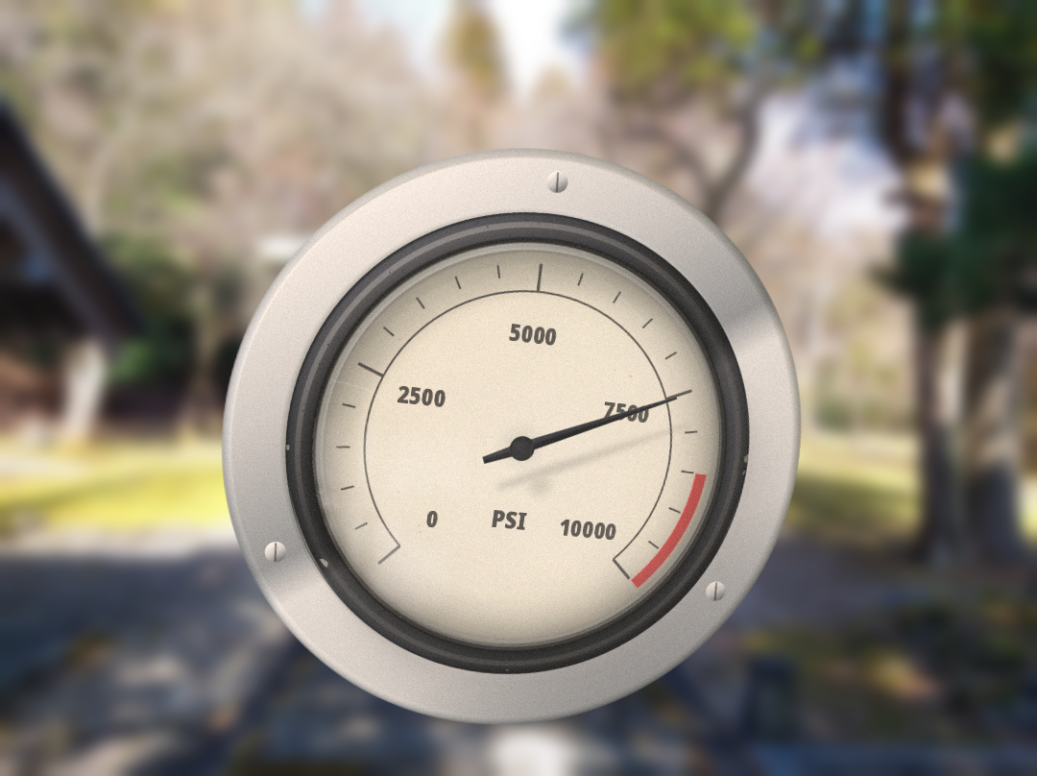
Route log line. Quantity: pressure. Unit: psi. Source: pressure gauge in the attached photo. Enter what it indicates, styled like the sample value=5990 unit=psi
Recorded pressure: value=7500 unit=psi
